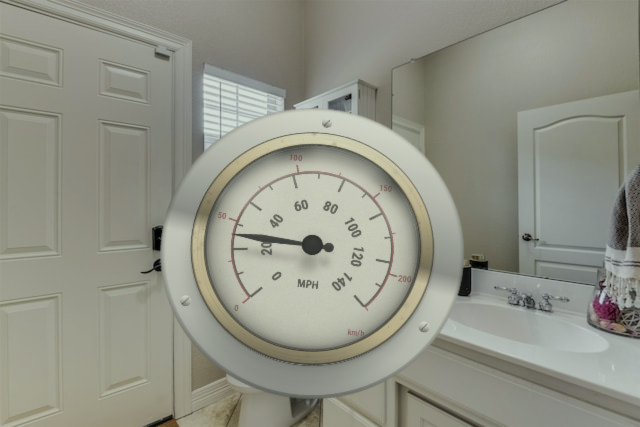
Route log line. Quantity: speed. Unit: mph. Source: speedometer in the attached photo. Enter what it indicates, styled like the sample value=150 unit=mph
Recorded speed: value=25 unit=mph
